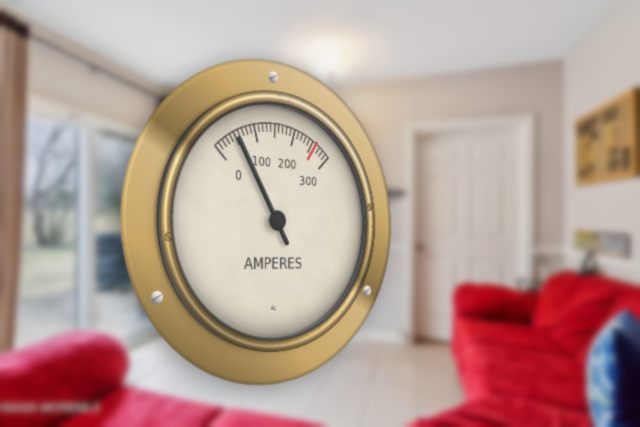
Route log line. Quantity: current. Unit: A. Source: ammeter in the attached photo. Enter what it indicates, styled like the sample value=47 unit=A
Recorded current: value=50 unit=A
